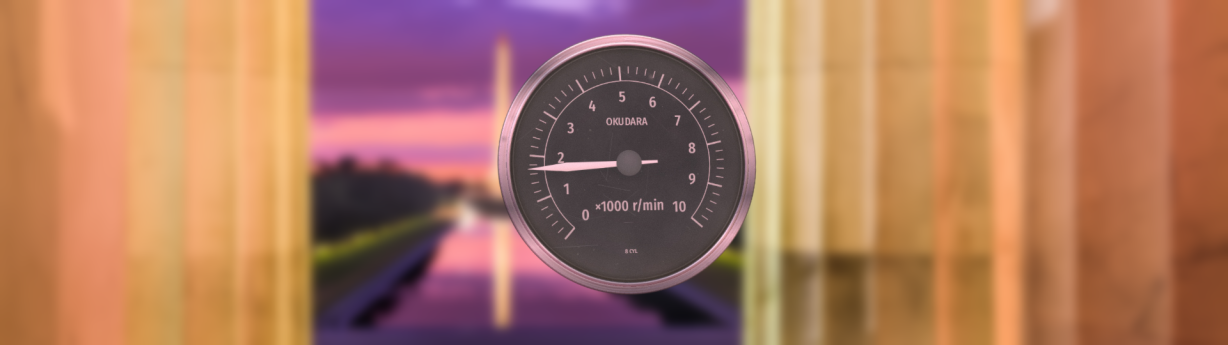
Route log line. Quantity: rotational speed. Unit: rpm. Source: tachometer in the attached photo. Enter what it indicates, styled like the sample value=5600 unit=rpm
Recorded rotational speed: value=1700 unit=rpm
